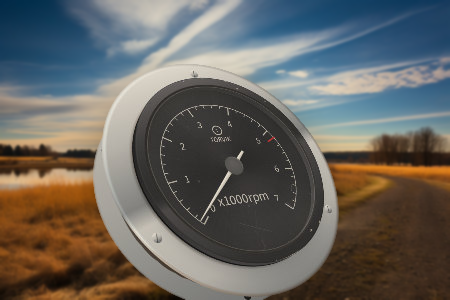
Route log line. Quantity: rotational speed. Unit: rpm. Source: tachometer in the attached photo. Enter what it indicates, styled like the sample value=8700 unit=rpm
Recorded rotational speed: value=100 unit=rpm
